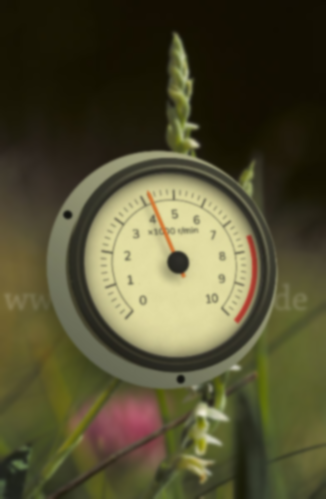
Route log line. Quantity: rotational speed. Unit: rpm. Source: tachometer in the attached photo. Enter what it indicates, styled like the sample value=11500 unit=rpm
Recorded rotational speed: value=4200 unit=rpm
